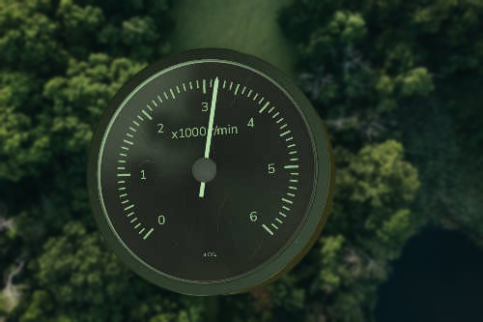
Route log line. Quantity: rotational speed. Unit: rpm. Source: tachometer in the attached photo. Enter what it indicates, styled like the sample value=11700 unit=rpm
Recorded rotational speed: value=3200 unit=rpm
